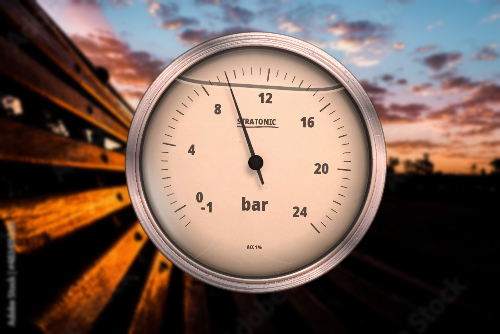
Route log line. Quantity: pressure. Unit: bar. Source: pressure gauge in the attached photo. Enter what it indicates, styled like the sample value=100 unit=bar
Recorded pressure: value=9.5 unit=bar
